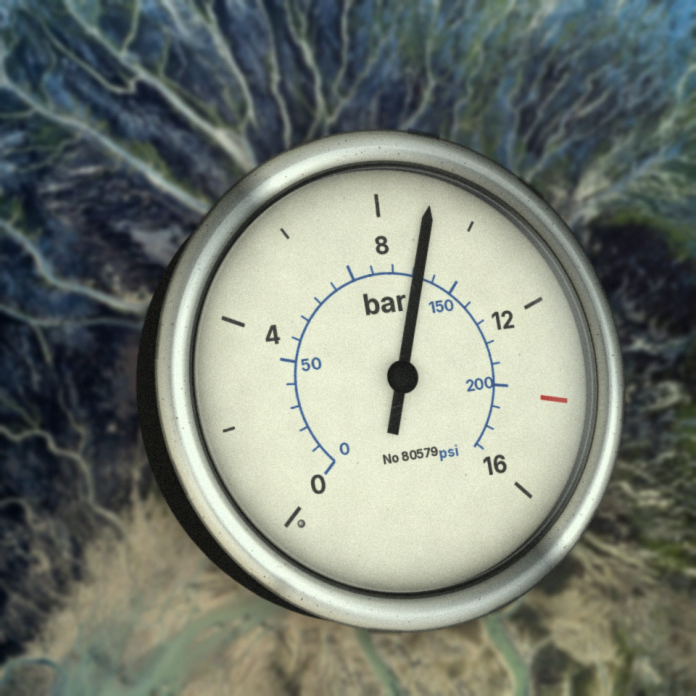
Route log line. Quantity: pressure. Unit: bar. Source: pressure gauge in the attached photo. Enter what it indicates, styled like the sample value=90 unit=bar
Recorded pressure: value=9 unit=bar
